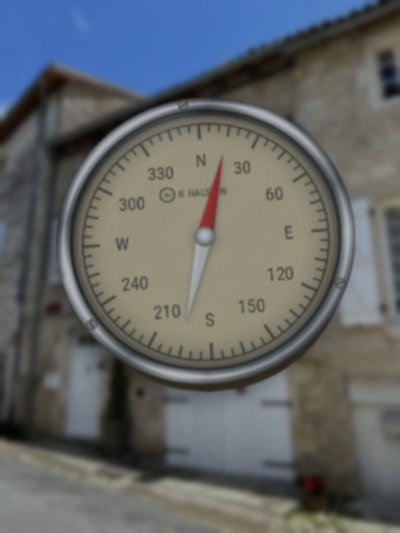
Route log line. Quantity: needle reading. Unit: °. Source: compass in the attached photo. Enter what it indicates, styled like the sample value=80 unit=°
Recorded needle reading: value=15 unit=°
